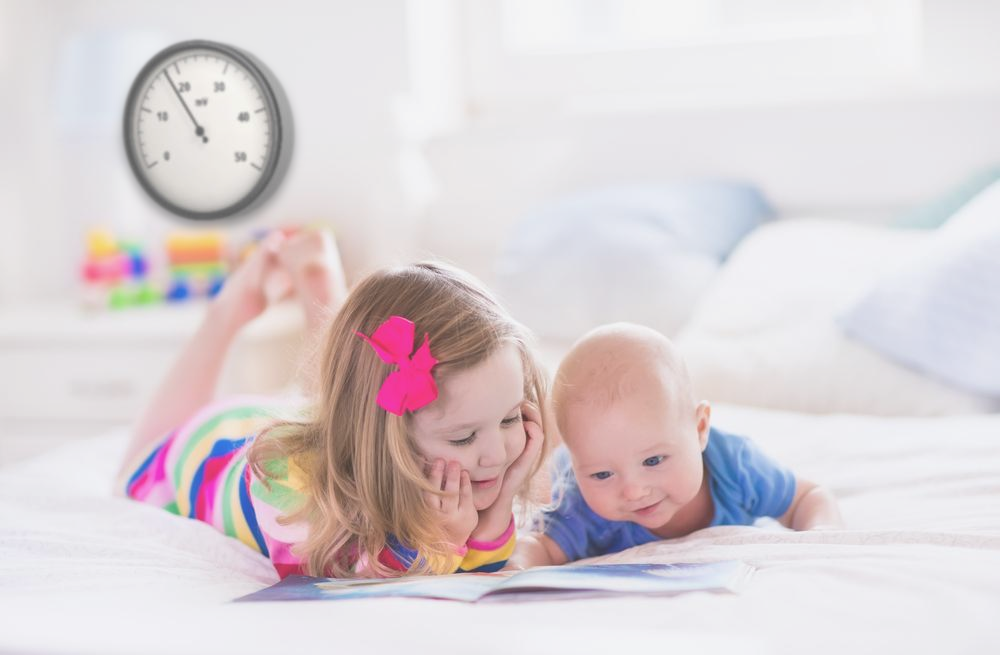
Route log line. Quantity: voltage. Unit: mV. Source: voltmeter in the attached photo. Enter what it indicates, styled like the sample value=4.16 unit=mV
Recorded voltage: value=18 unit=mV
